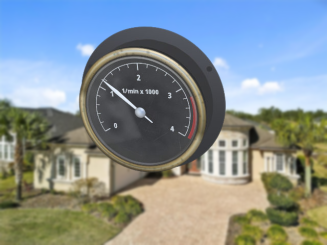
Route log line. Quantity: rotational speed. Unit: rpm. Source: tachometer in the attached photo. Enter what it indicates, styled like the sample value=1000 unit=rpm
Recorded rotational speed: value=1200 unit=rpm
